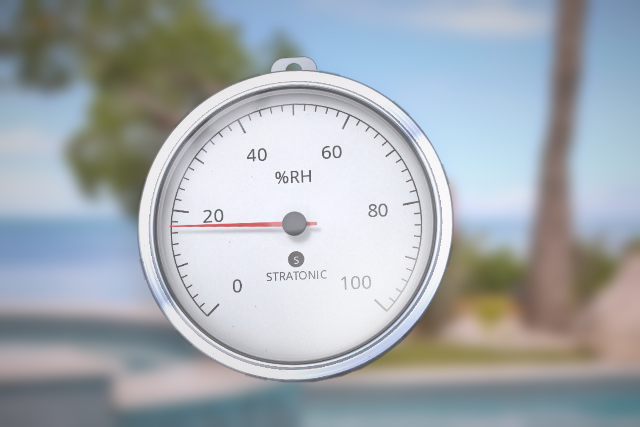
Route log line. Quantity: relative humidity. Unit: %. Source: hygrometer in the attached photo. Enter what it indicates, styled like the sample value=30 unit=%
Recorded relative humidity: value=17 unit=%
